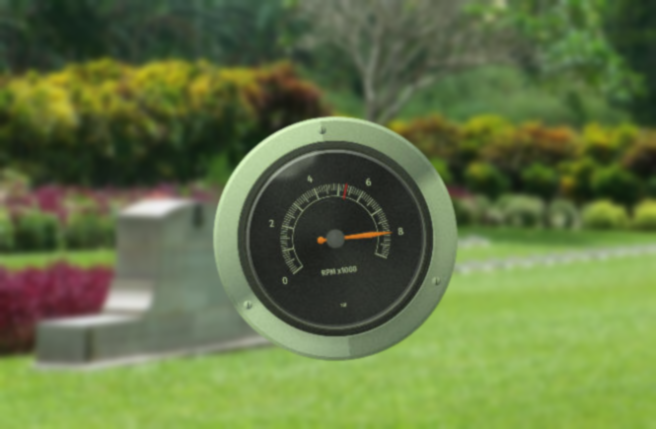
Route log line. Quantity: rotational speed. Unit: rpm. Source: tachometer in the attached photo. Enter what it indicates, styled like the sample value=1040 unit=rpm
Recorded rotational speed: value=8000 unit=rpm
